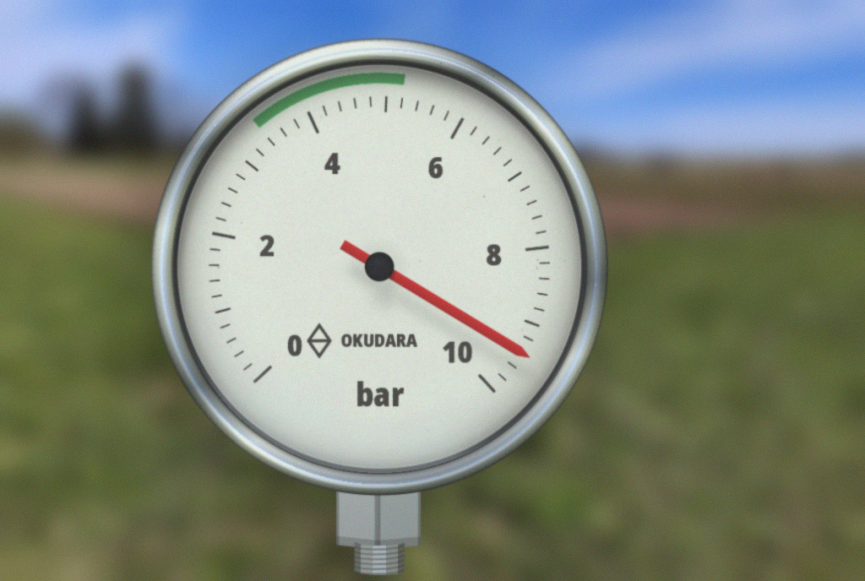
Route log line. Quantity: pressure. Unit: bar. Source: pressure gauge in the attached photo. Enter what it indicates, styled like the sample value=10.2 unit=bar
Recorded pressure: value=9.4 unit=bar
